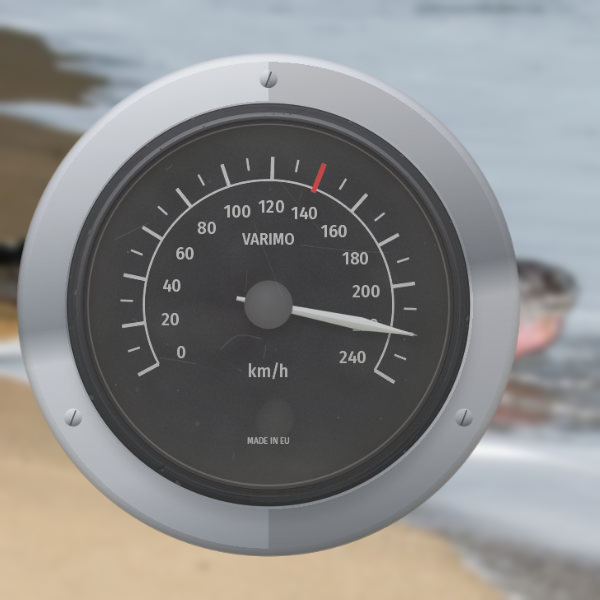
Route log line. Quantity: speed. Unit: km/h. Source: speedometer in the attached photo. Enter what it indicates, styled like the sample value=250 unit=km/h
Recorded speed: value=220 unit=km/h
